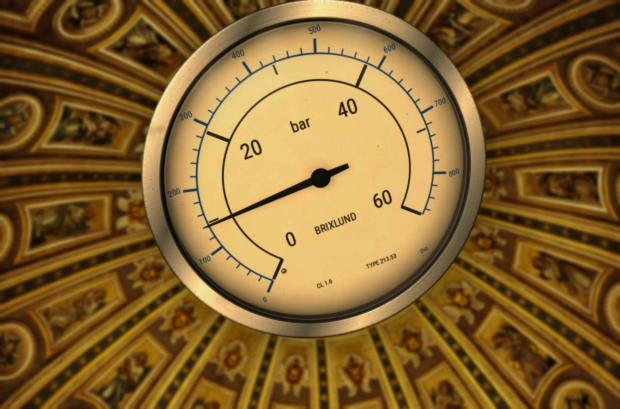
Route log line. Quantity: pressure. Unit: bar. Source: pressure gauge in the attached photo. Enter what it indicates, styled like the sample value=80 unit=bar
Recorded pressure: value=10 unit=bar
